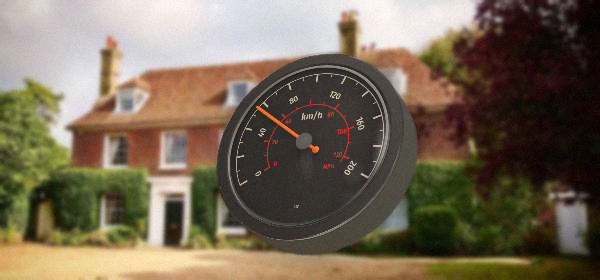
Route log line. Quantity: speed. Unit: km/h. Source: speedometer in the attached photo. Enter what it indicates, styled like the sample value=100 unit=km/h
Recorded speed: value=55 unit=km/h
